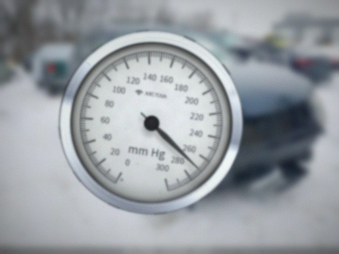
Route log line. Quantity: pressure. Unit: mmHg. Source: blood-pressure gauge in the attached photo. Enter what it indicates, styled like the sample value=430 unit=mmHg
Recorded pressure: value=270 unit=mmHg
